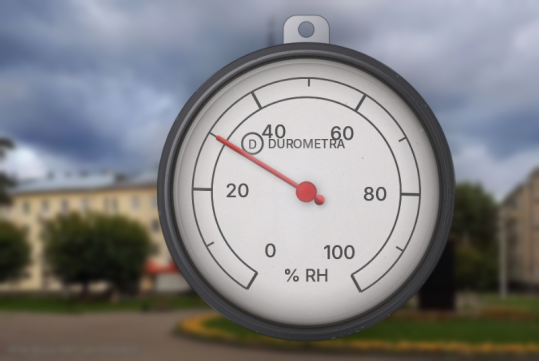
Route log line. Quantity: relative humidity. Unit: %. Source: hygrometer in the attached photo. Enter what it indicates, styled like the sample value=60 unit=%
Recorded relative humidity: value=30 unit=%
